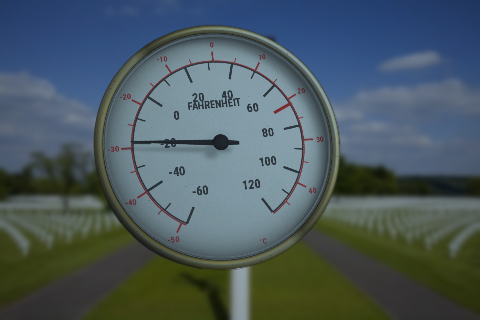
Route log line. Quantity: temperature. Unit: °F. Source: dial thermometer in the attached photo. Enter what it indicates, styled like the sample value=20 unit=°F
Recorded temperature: value=-20 unit=°F
